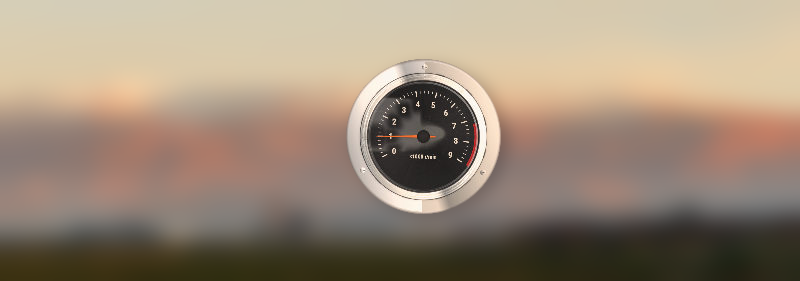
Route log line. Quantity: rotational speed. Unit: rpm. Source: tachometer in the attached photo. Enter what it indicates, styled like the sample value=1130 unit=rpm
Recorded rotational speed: value=1000 unit=rpm
